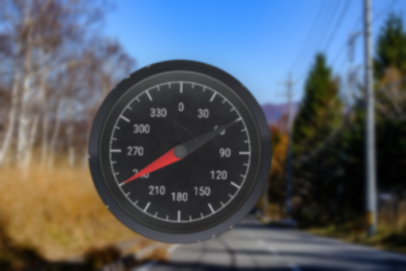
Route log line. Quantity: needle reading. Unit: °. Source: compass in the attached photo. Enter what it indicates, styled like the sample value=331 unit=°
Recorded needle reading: value=240 unit=°
